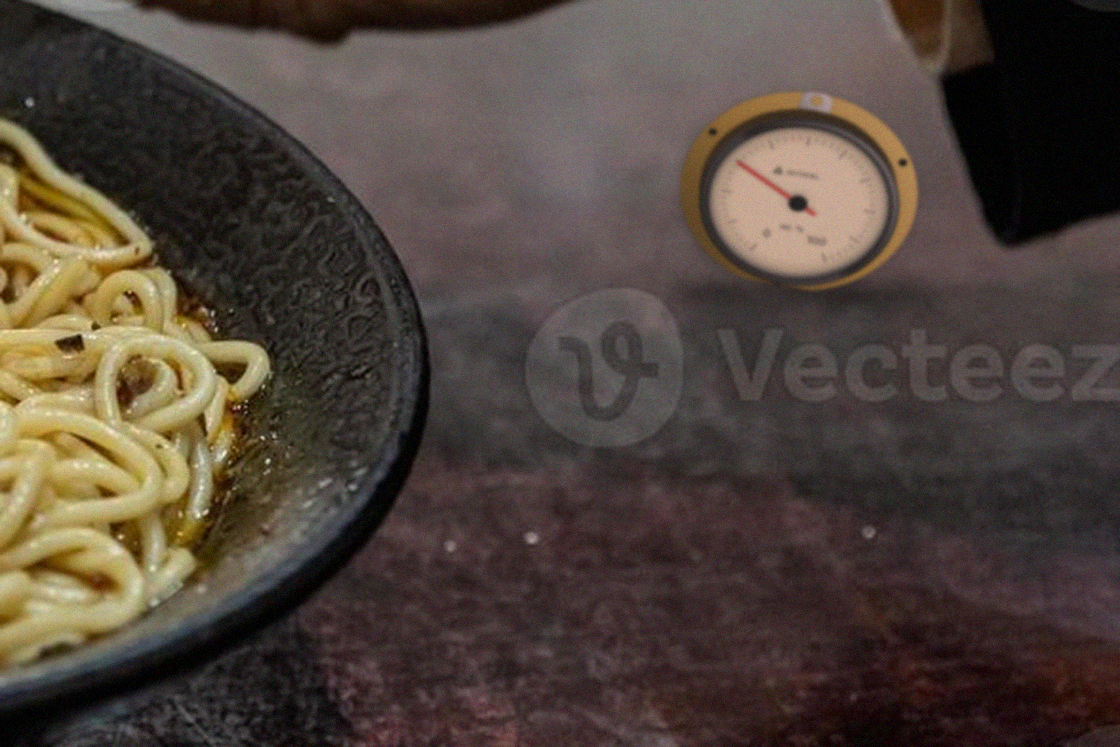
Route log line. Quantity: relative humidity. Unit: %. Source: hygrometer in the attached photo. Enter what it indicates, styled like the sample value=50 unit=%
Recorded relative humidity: value=30 unit=%
